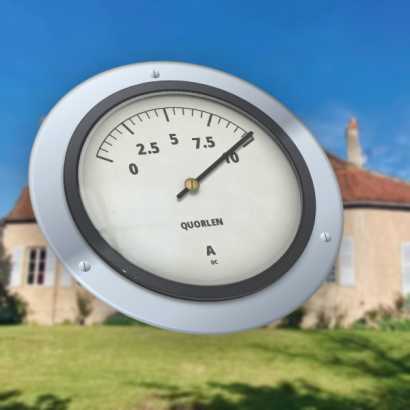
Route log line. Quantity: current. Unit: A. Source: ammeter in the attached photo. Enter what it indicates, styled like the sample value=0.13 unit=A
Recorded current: value=9.75 unit=A
